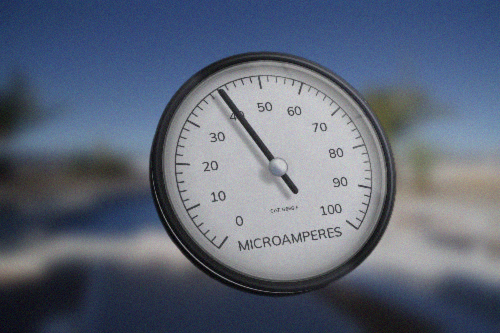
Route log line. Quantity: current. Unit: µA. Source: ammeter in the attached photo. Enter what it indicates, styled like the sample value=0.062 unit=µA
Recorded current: value=40 unit=µA
